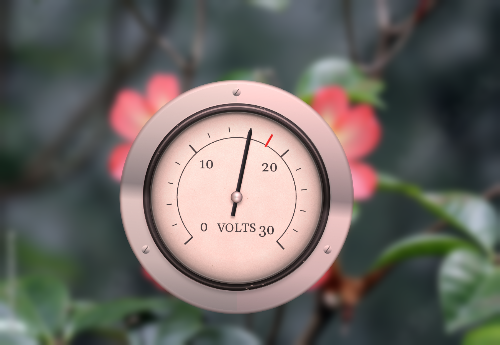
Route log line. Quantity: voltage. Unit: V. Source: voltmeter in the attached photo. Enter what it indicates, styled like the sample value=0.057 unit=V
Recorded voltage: value=16 unit=V
